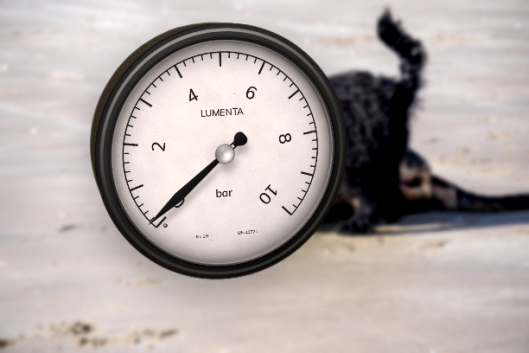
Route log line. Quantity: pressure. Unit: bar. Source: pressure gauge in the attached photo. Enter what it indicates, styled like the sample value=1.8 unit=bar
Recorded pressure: value=0.2 unit=bar
